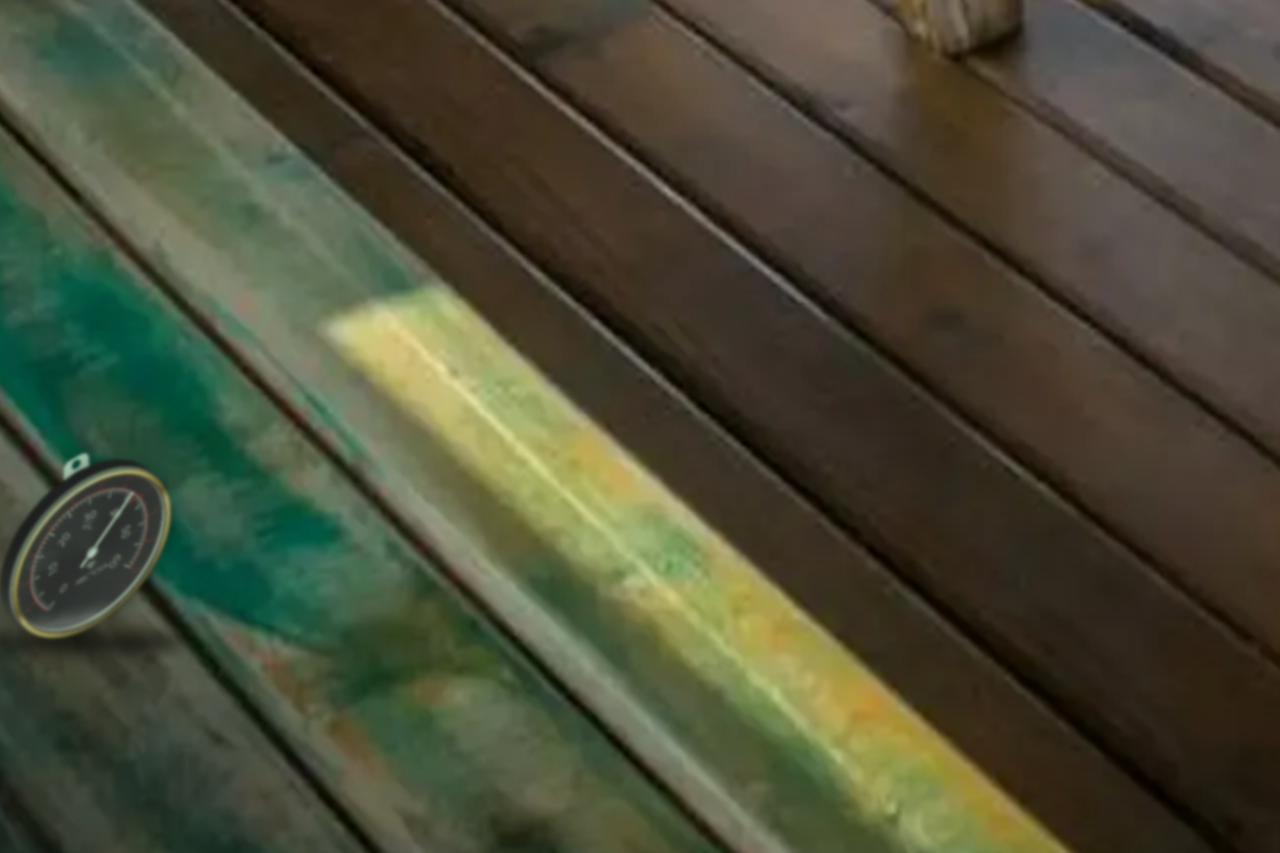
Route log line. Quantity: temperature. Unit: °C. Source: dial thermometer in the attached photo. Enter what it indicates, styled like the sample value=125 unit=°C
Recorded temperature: value=40 unit=°C
